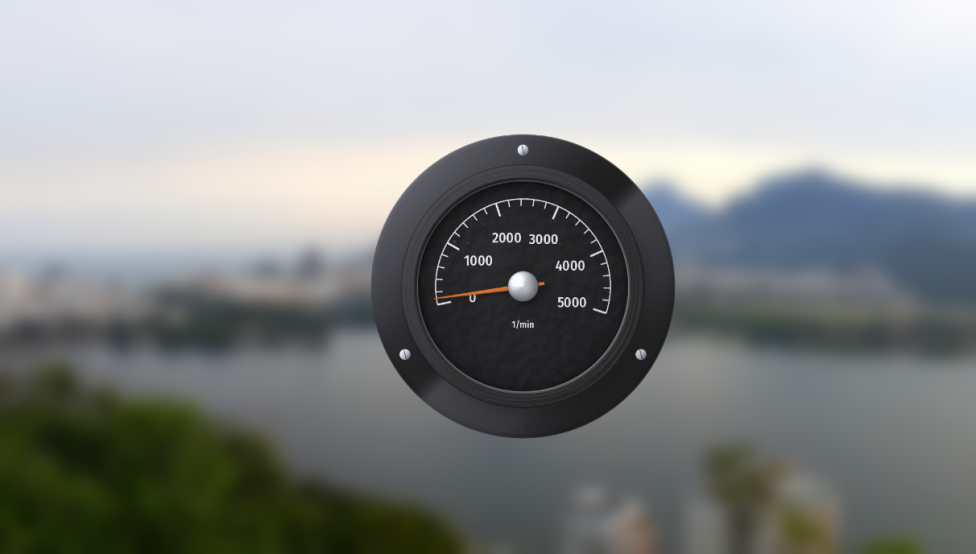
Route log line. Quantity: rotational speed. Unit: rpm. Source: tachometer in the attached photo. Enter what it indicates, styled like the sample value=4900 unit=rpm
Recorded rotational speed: value=100 unit=rpm
